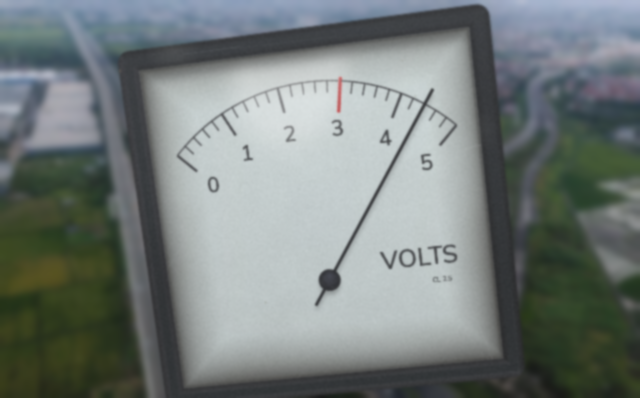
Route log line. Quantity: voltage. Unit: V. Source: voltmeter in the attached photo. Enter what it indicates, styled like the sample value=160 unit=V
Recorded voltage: value=4.4 unit=V
